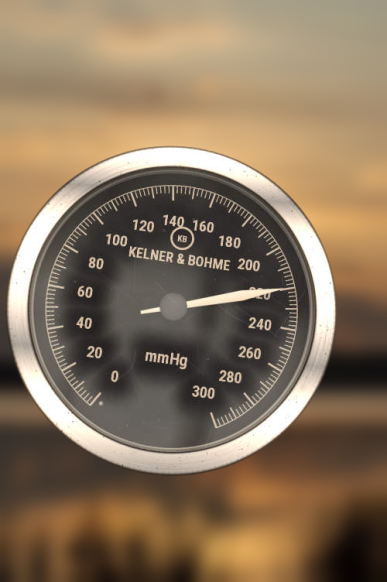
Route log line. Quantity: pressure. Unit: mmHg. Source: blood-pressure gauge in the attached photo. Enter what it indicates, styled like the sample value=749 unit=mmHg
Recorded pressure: value=220 unit=mmHg
